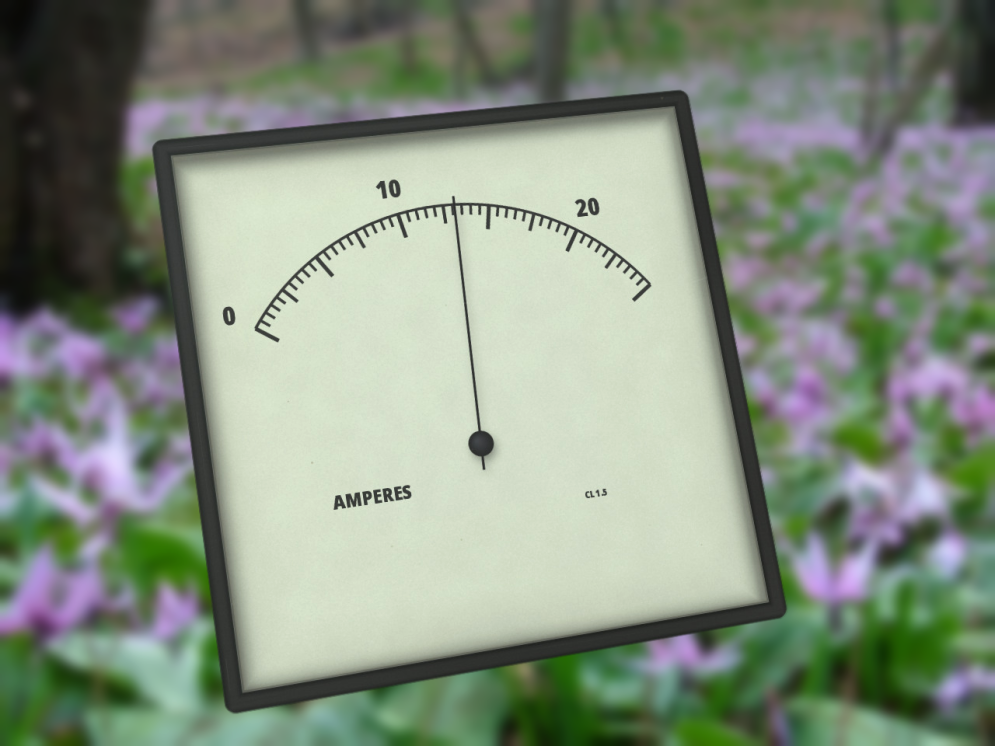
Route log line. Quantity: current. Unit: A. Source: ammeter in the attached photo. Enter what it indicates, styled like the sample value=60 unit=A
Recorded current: value=13 unit=A
